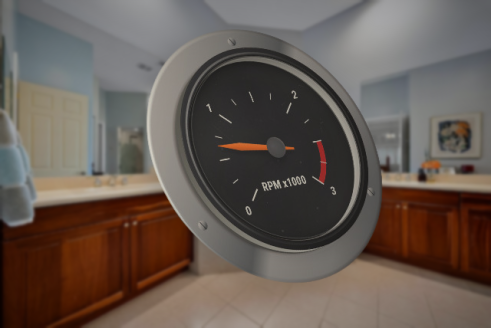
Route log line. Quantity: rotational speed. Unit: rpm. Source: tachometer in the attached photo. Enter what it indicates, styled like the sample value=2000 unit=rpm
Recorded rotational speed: value=625 unit=rpm
